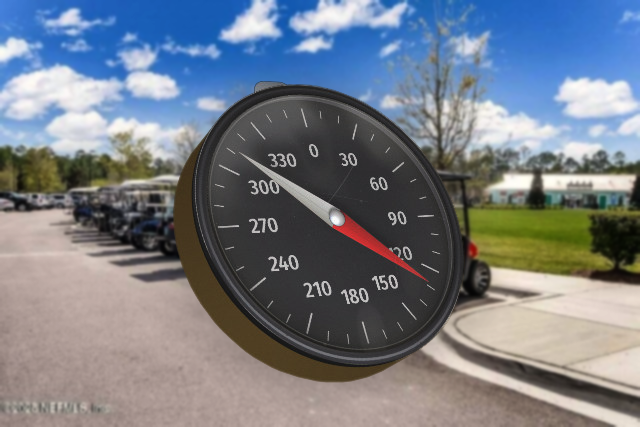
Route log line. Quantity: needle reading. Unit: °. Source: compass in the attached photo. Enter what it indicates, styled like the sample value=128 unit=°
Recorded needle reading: value=130 unit=°
